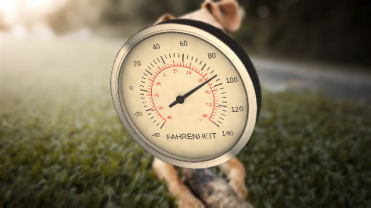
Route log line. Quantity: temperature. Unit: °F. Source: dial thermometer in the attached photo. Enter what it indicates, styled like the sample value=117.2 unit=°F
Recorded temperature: value=92 unit=°F
